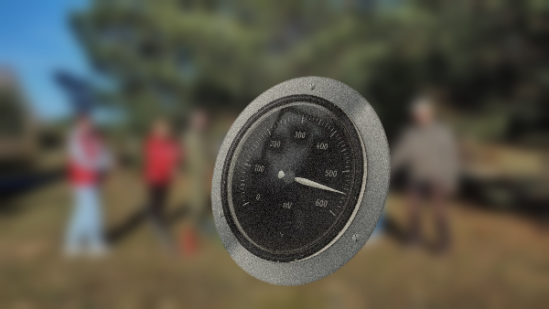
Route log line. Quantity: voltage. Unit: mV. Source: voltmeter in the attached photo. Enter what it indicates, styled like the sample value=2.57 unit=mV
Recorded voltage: value=550 unit=mV
